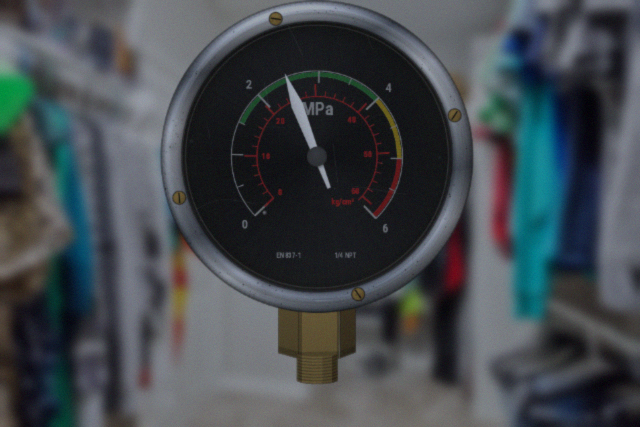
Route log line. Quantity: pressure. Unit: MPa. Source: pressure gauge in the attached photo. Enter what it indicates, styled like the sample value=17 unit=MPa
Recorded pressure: value=2.5 unit=MPa
